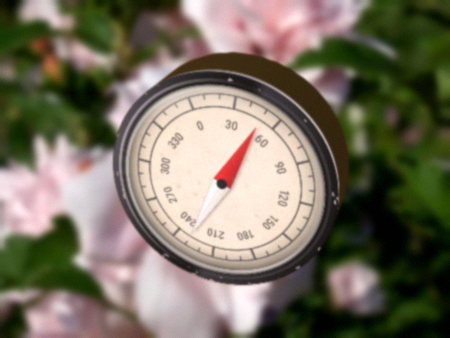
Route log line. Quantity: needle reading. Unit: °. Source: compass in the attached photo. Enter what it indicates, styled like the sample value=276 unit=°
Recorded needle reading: value=50 unit=°
